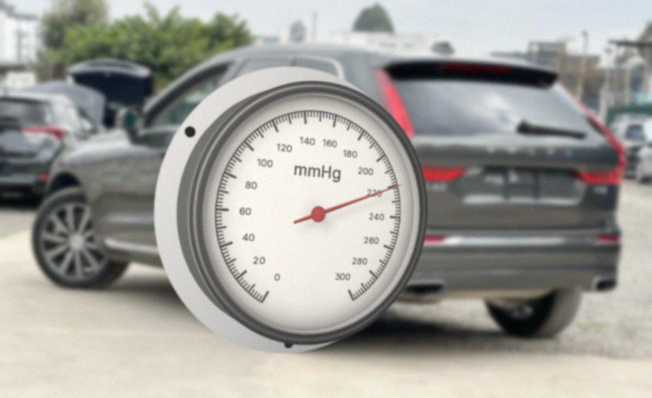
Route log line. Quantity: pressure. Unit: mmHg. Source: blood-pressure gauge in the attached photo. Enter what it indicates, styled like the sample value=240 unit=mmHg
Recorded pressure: value=220 unit=mmHg
